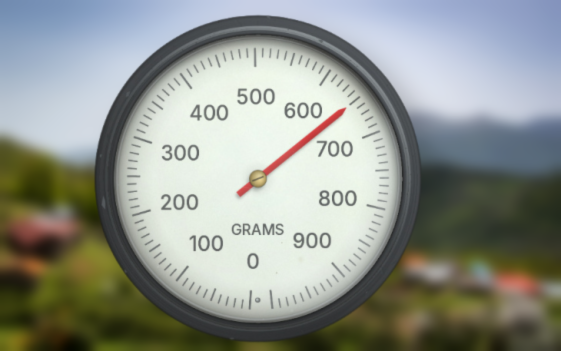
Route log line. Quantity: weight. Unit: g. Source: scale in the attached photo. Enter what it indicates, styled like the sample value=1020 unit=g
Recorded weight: value=650 unit=g
